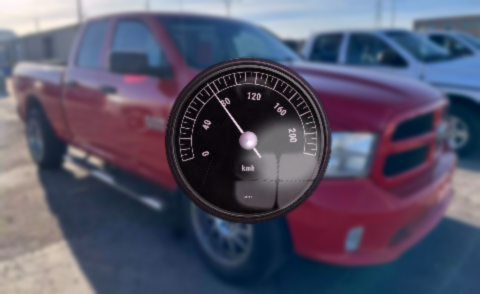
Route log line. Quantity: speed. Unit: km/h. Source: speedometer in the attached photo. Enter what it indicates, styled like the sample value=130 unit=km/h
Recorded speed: value=75 unit=km/h
